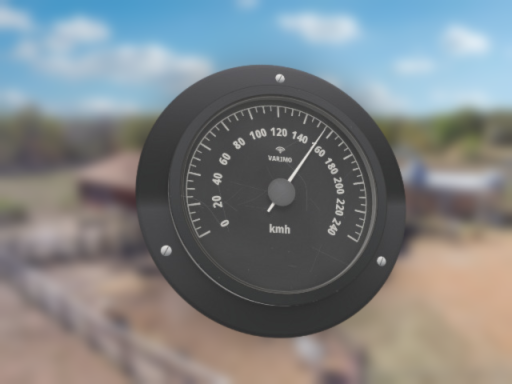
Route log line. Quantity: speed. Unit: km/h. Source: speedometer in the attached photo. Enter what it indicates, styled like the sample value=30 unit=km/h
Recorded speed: value=155 unit=km/h
